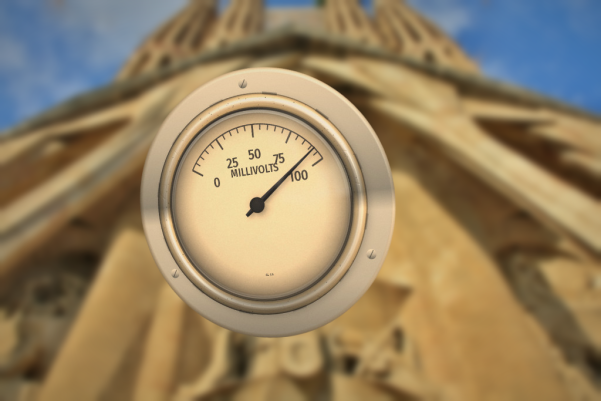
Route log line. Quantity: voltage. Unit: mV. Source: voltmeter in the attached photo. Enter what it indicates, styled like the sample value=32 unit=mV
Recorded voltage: value=92.5 unit=mV
